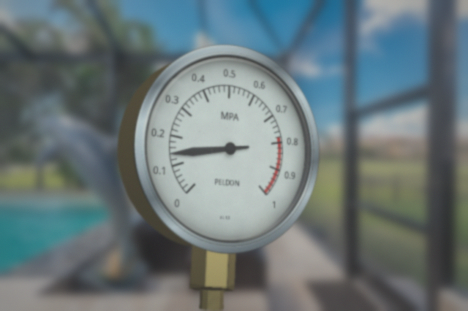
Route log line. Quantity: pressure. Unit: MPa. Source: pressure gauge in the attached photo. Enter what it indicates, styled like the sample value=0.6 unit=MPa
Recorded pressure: value=0.14 unit=MPa
